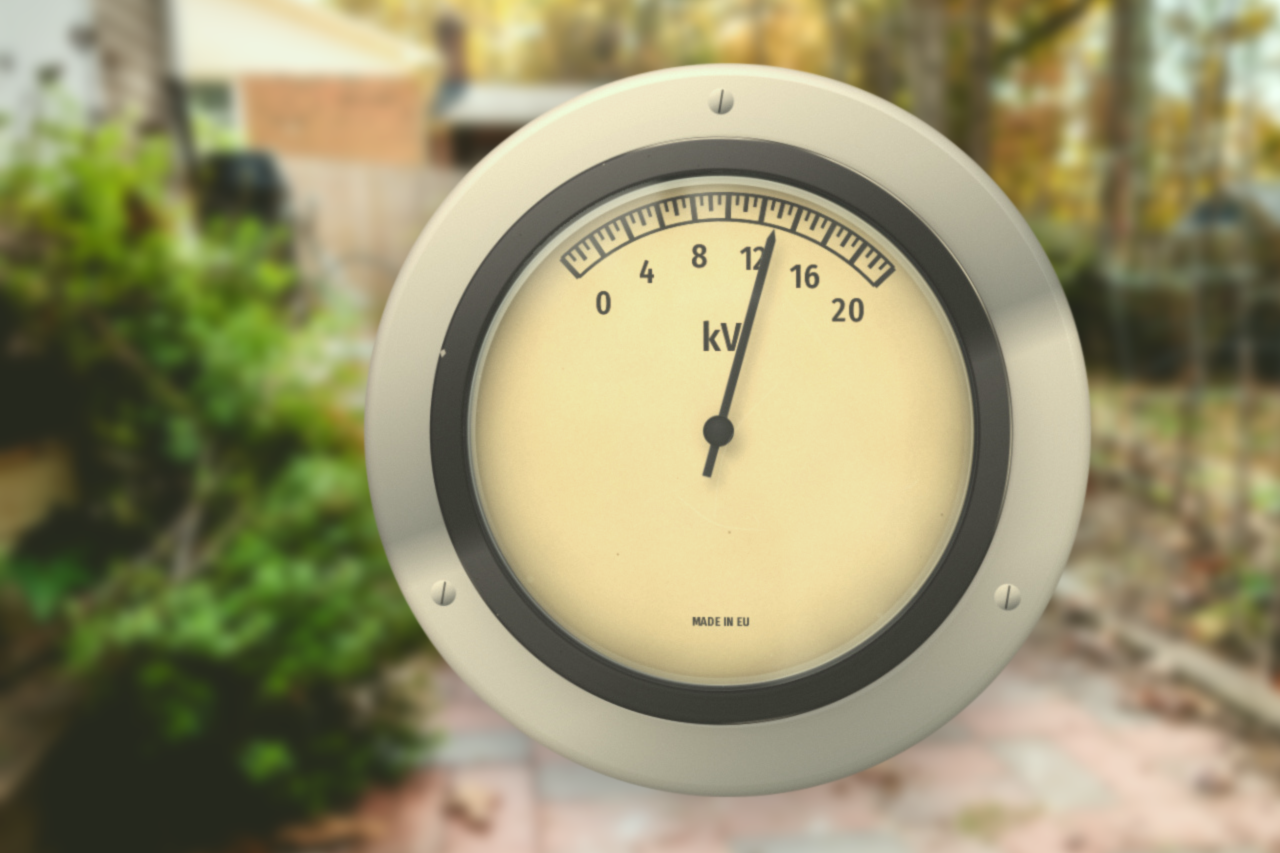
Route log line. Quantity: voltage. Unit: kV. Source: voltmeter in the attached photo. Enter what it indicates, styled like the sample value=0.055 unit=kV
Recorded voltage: value=13 unit=kV
